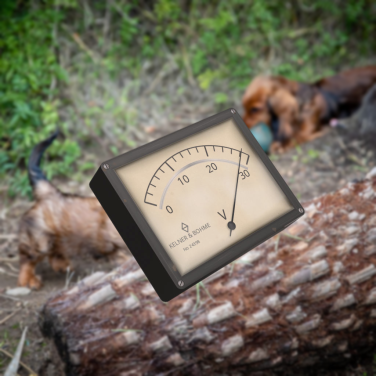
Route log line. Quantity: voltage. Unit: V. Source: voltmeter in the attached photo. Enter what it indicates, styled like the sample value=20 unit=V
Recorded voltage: value=28 unit=V
